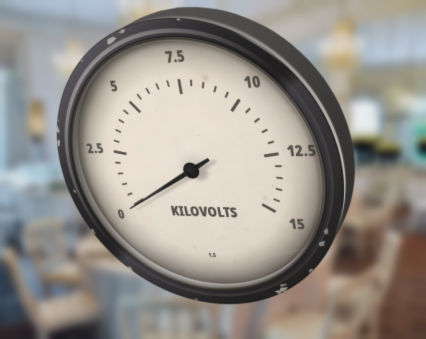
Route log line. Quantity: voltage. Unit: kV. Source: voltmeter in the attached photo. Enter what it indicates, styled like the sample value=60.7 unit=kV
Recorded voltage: value=0 unit=kV
